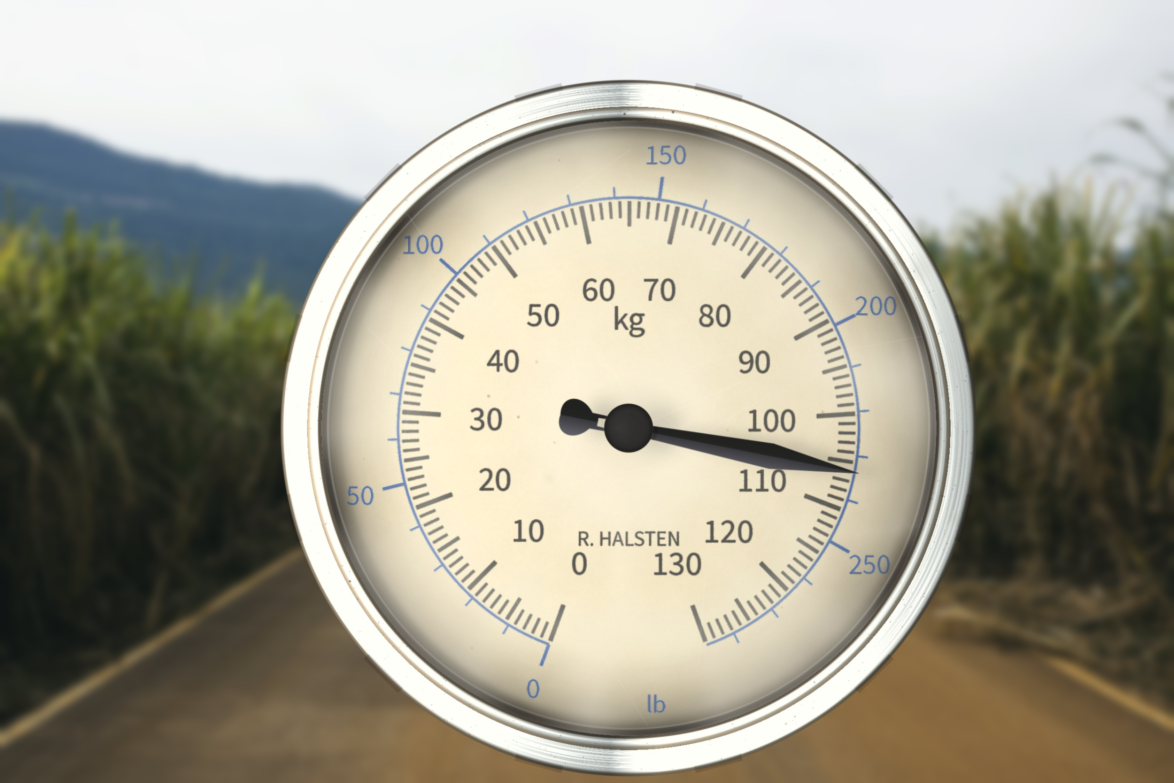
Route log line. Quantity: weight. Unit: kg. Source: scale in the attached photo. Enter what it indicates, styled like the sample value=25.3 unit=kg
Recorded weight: value=106 unit=kg
